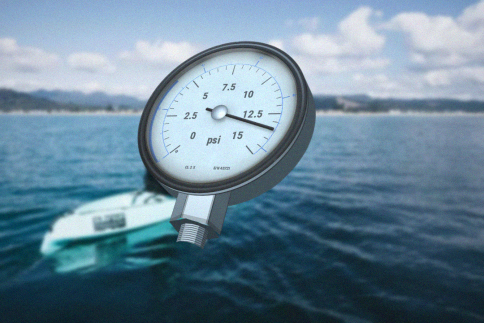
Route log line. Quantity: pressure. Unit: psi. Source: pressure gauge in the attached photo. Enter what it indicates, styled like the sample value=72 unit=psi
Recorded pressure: value=13.5 unit=psi
